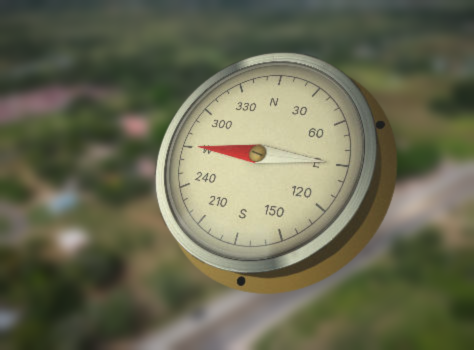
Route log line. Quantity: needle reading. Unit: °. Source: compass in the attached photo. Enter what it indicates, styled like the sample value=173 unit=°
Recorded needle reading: value=270 unit=°
